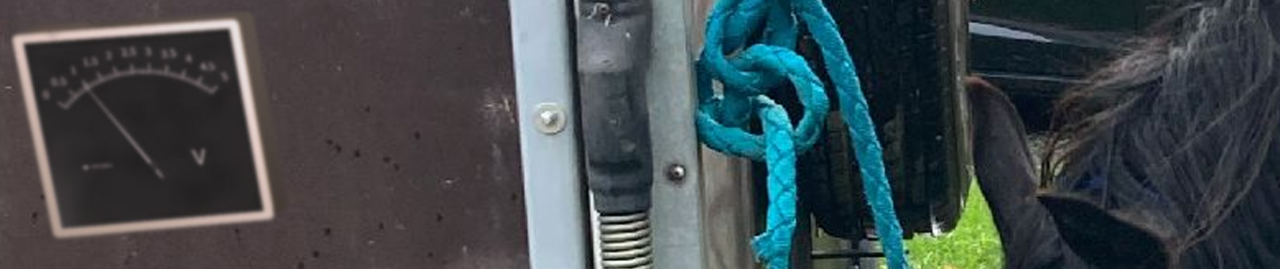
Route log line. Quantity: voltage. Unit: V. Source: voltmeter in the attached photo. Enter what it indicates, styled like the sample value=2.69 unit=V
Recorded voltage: value=1 unit=V
